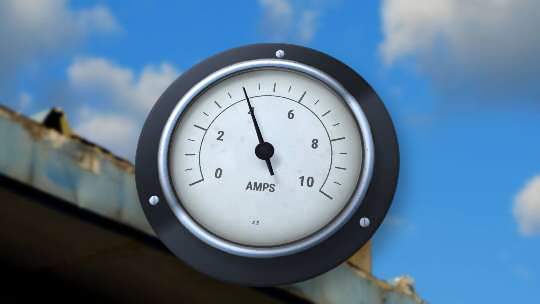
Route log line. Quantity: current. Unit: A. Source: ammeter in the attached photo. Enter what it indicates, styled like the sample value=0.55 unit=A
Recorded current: value=4 unit=A
